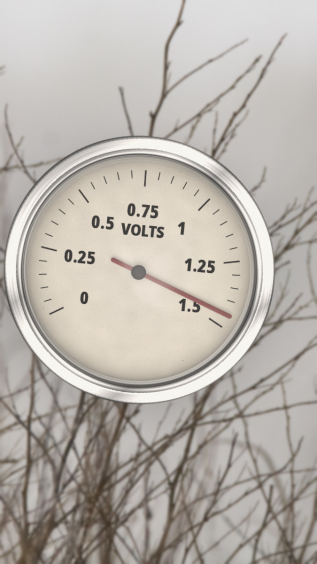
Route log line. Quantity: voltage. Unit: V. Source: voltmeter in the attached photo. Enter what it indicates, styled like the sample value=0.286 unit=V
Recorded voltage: value=1.45 unit=V
